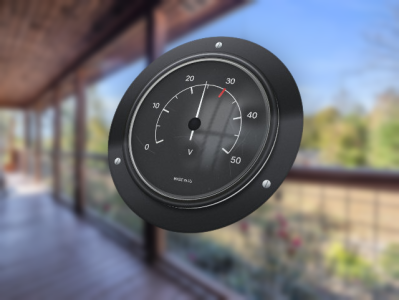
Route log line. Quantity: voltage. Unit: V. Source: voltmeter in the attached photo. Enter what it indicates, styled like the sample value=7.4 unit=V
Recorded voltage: value=25 unit=V
